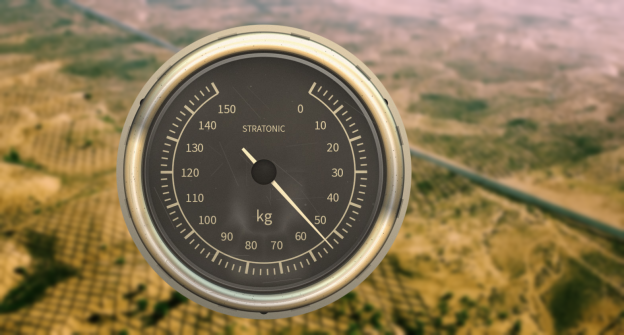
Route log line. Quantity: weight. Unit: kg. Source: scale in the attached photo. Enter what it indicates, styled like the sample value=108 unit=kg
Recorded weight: value=54 unit=kg
